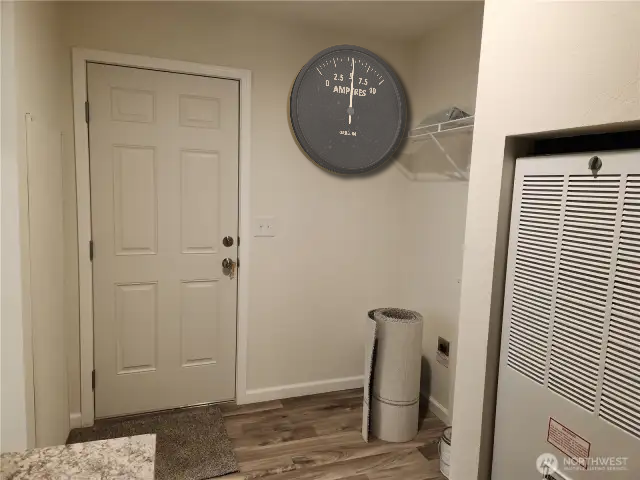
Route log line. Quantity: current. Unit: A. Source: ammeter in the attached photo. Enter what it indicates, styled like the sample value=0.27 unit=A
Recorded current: value=5 unit=A
